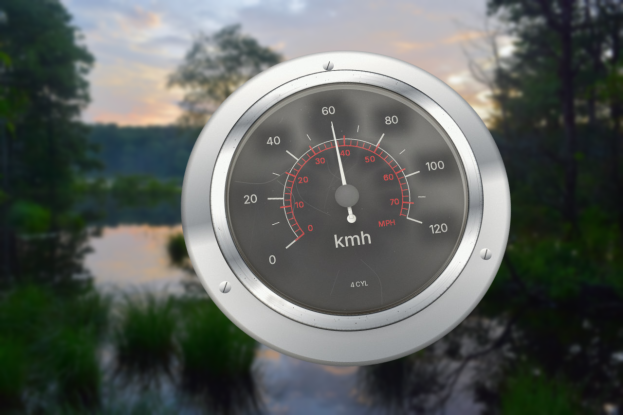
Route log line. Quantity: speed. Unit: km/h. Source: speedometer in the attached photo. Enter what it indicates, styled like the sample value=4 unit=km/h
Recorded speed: value=60 unit=km/h
